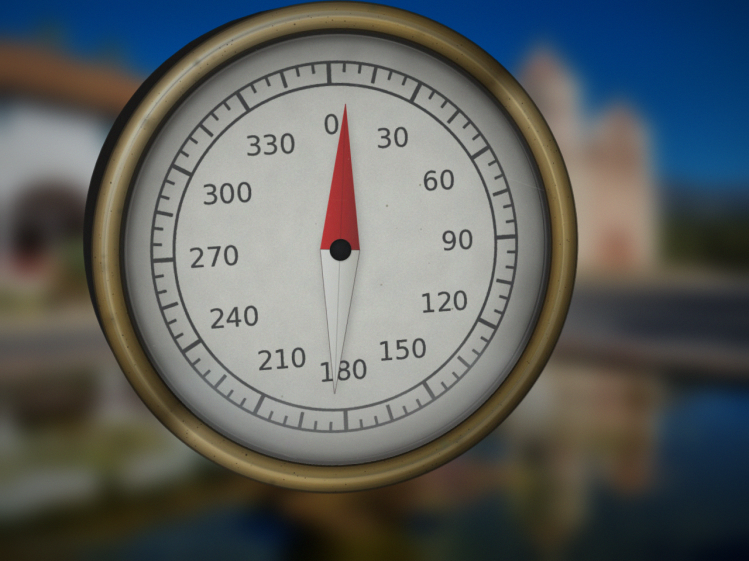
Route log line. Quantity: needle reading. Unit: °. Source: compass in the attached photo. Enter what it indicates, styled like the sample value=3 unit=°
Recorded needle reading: value=5 unit=°
